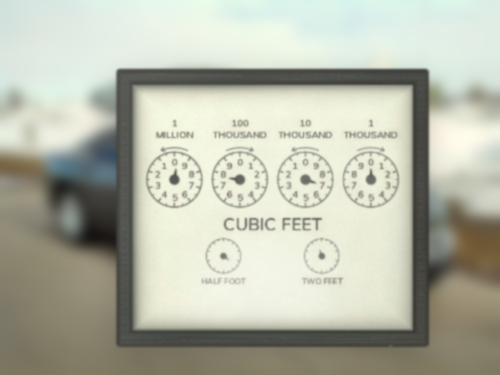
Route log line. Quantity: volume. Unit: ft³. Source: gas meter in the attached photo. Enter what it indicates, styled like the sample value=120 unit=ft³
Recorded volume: value=977000 unit=ft³
